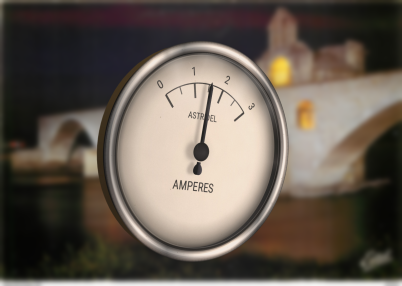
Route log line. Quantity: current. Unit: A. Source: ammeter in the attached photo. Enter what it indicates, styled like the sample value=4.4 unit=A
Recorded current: value=1.5 unit=A
